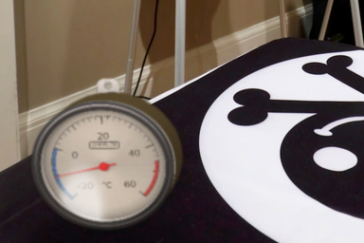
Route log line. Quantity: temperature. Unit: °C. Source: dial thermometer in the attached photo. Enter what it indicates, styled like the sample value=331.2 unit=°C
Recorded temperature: value=-10 unit=°C
